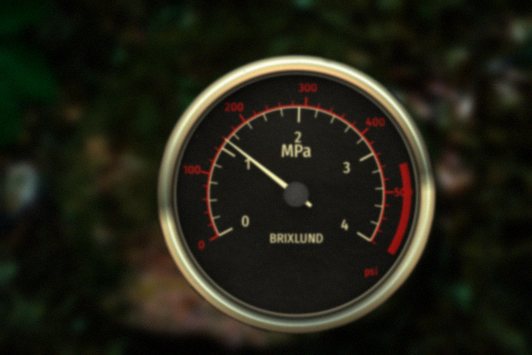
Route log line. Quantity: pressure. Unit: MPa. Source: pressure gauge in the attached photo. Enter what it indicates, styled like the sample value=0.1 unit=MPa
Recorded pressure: value=1.1 unit=MPa
